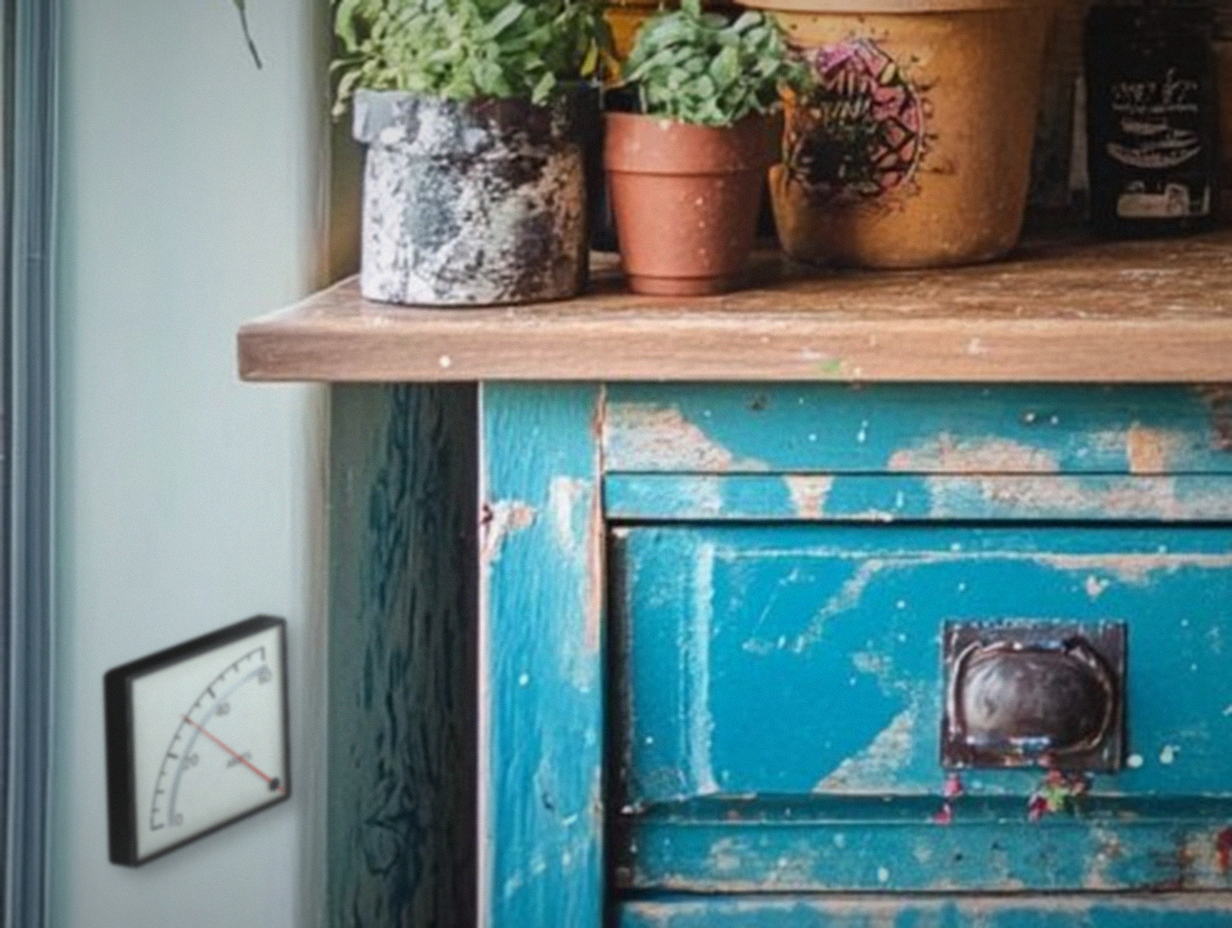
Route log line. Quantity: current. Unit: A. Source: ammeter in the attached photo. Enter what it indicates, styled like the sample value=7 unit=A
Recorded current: value=30 unit=A
